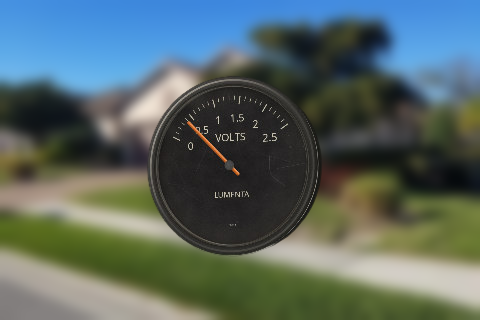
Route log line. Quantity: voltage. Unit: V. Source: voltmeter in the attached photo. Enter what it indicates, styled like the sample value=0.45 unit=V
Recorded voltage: value=0.4 unit=V
